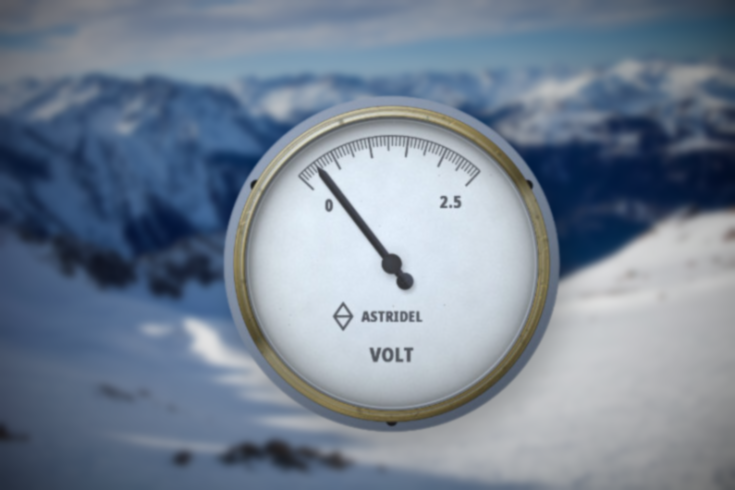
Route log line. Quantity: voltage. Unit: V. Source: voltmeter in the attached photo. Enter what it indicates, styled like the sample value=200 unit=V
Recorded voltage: value=0.25 unit=V
